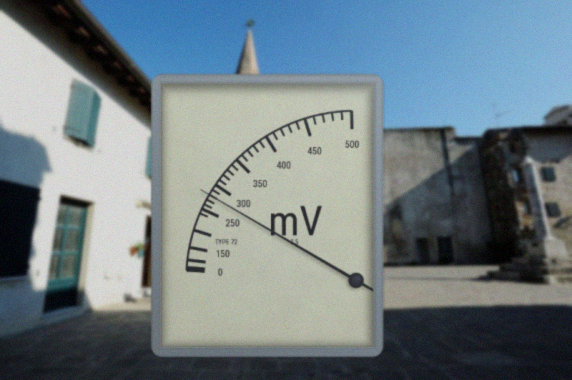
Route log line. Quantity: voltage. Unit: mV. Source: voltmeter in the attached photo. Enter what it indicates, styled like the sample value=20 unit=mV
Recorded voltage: value=280 unit=mV
